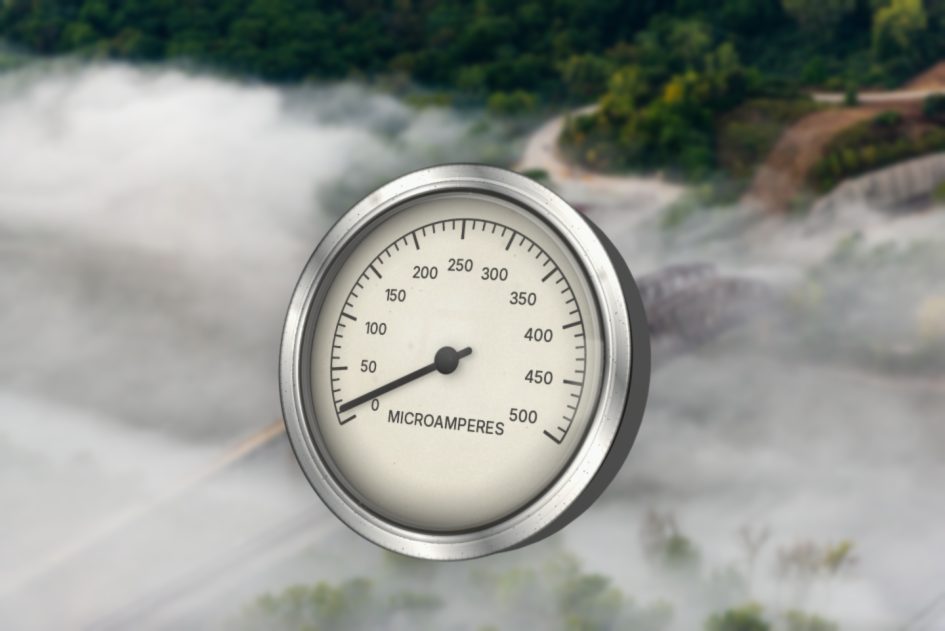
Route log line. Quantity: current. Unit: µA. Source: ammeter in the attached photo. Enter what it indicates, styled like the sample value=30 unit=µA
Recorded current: value=10 unit=µA
